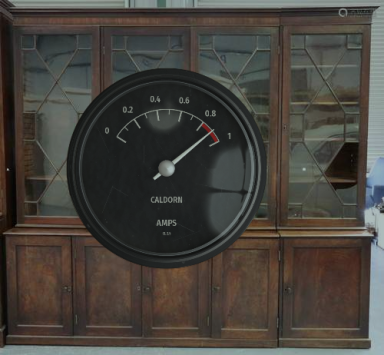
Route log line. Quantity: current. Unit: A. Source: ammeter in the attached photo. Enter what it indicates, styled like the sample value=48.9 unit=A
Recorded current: value=0.9 unit=A
